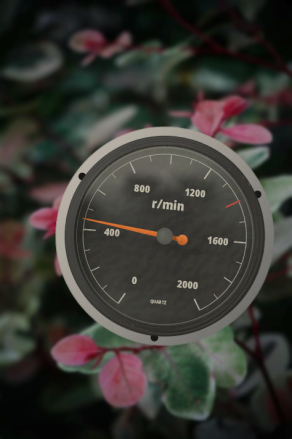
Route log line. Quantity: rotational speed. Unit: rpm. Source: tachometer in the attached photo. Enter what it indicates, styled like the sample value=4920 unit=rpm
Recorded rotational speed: value=450 unit=rpm
